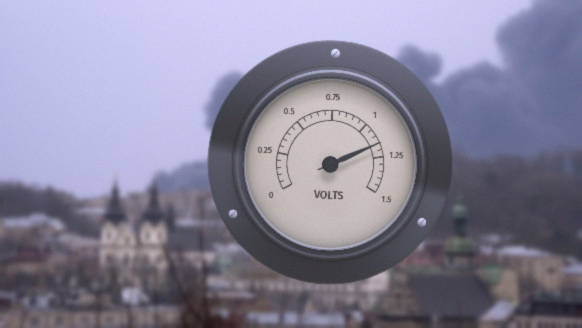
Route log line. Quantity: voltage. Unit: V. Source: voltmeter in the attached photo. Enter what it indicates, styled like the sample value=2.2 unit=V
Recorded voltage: value=1.15 unit=V
